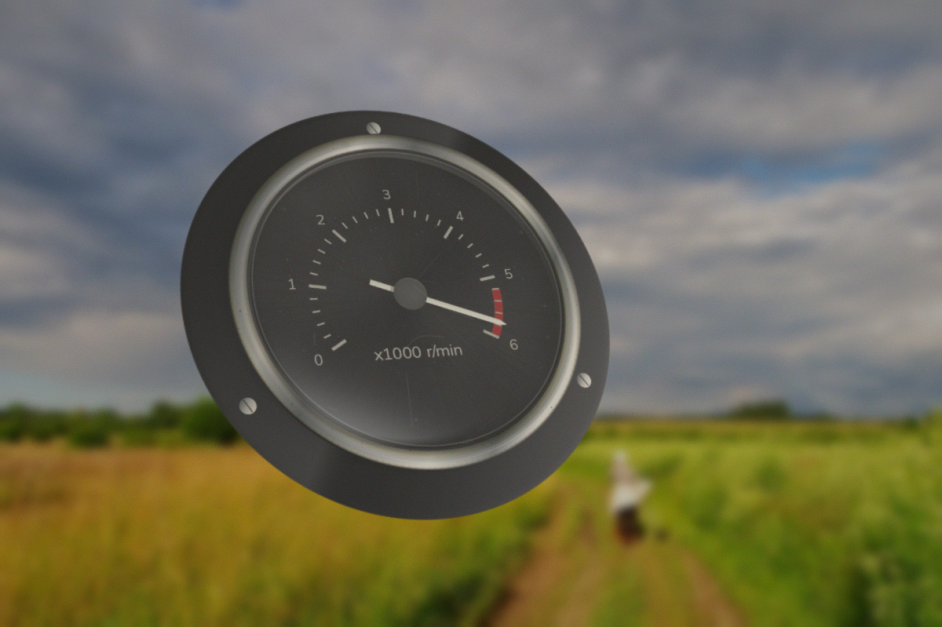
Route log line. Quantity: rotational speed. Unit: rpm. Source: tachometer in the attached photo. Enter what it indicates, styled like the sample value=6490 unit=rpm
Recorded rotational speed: value=5800 unit=rpm
